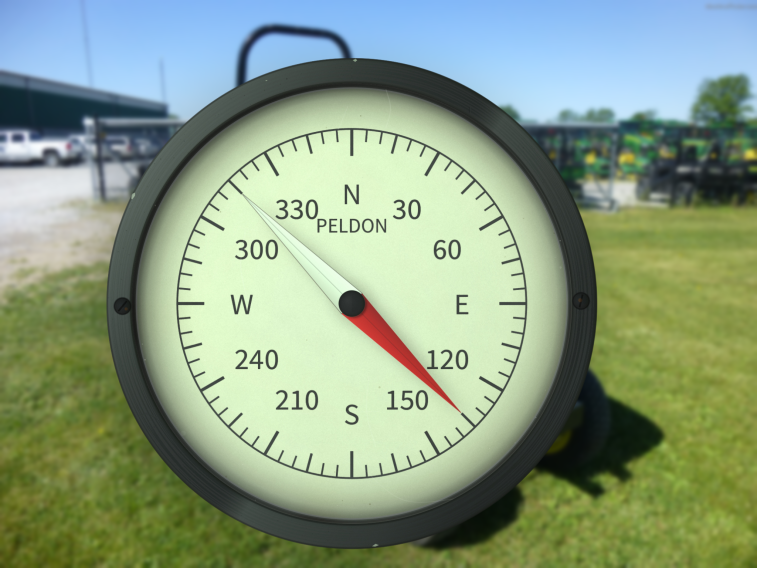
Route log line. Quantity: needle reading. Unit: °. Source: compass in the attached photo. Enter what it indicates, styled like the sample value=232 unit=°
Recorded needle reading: value=135 unit=°
